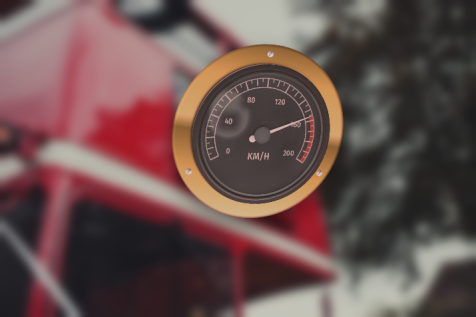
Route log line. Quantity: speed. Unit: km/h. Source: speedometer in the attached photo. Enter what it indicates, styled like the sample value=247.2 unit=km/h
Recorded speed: value=155 unit=km/h
